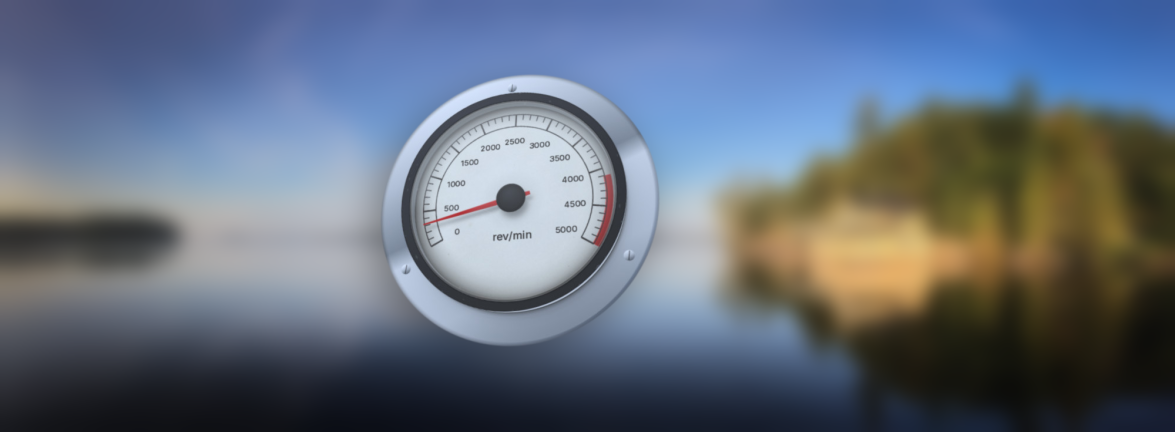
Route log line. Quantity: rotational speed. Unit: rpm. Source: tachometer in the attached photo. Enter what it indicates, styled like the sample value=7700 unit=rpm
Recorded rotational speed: value=300 unit=rpm
